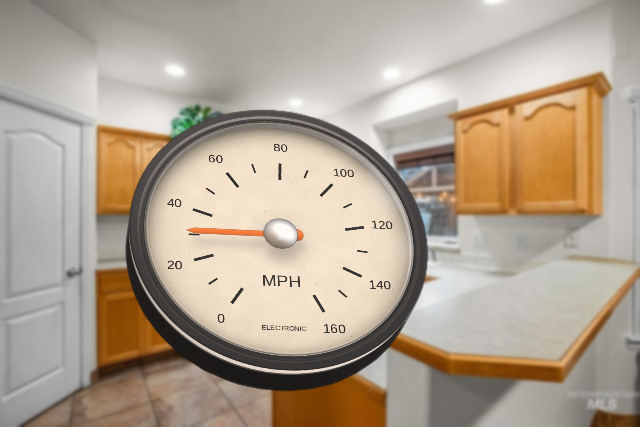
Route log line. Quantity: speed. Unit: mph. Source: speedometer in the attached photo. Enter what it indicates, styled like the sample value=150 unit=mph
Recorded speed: value=30 unit=mph
